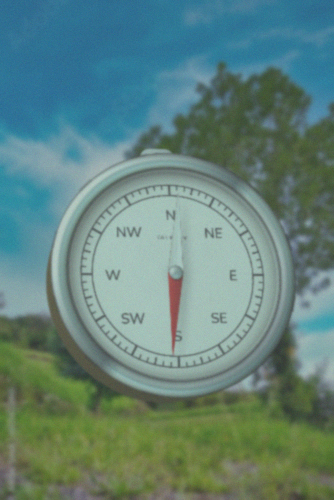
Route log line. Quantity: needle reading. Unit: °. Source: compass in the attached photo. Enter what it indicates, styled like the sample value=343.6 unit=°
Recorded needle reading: value=185 unit=°
